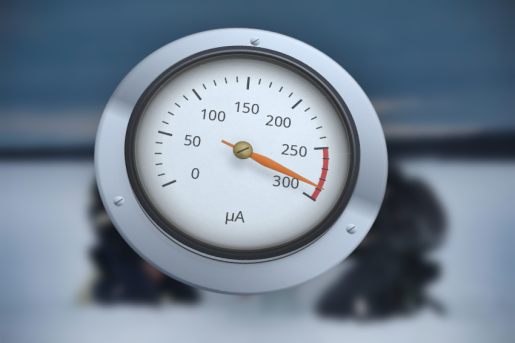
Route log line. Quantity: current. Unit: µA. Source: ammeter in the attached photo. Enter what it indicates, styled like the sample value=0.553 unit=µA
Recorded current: value=290 unit=µA
